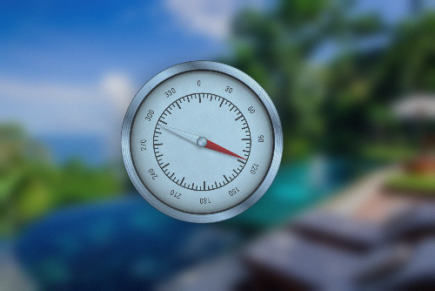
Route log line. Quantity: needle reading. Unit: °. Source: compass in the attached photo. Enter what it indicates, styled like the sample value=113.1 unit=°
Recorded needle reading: value=115 unit=°
